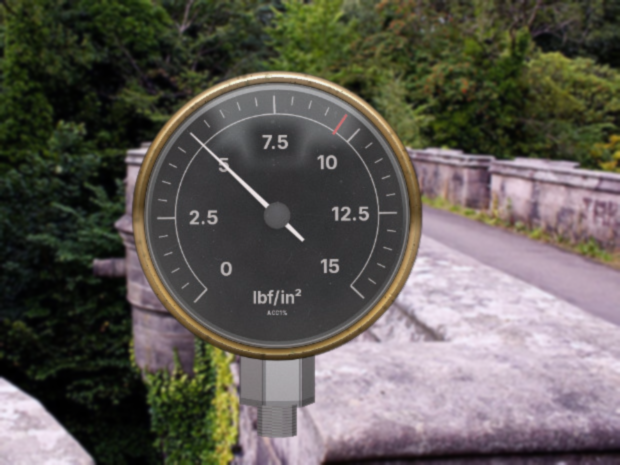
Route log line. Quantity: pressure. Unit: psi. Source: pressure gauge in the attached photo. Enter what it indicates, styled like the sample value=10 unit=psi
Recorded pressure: value=5 unit=psi
